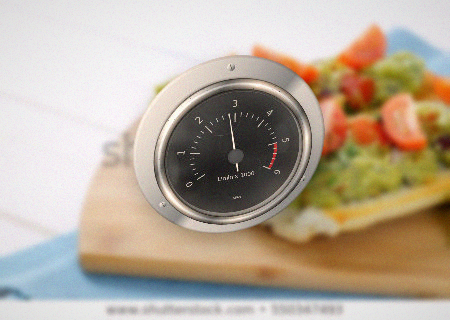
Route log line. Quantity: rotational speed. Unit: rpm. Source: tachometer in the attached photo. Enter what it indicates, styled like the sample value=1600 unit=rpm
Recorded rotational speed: value=2800 unit=rpm
